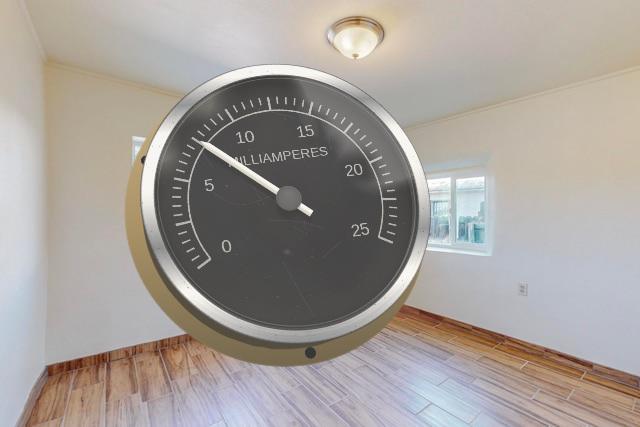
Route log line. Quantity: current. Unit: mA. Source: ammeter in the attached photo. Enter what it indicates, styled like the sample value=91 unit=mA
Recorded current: value=7.5 unit=mA
